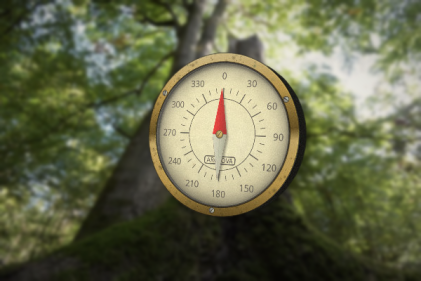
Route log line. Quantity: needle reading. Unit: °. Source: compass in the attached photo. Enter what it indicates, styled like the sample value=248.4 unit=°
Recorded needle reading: value=0 unit=°
